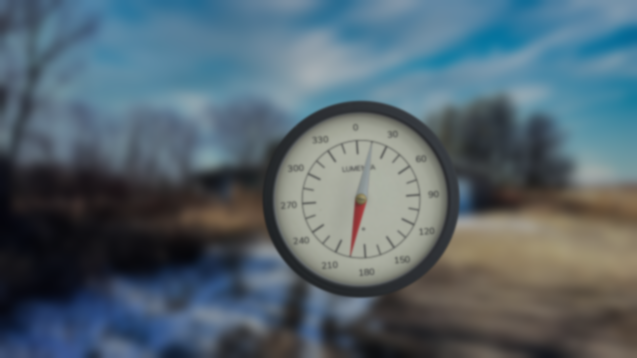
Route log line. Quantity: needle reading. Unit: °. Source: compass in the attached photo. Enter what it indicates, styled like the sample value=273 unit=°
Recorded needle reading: value=195 unit=°
